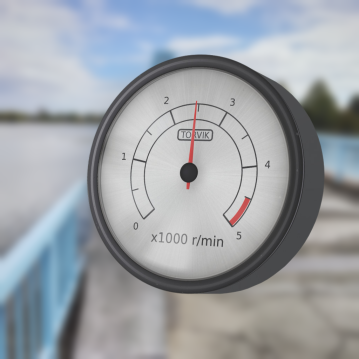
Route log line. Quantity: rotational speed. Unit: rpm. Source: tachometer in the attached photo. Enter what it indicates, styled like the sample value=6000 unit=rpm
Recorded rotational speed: value=2500 unit=rpm
